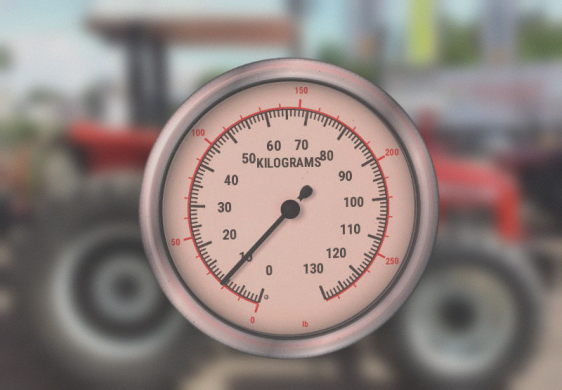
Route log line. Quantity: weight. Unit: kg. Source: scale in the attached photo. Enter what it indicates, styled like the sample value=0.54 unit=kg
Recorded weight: value=10 unit=kg
